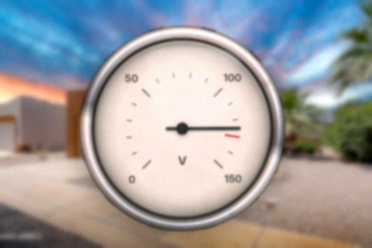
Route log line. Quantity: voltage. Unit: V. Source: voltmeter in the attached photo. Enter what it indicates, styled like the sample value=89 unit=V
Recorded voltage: value=125 unit=V
